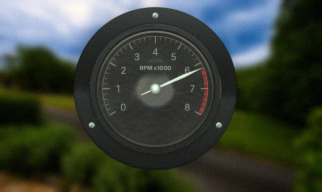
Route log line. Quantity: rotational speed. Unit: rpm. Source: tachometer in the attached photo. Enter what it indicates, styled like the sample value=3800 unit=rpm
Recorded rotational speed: value=6200 unit=rpm
